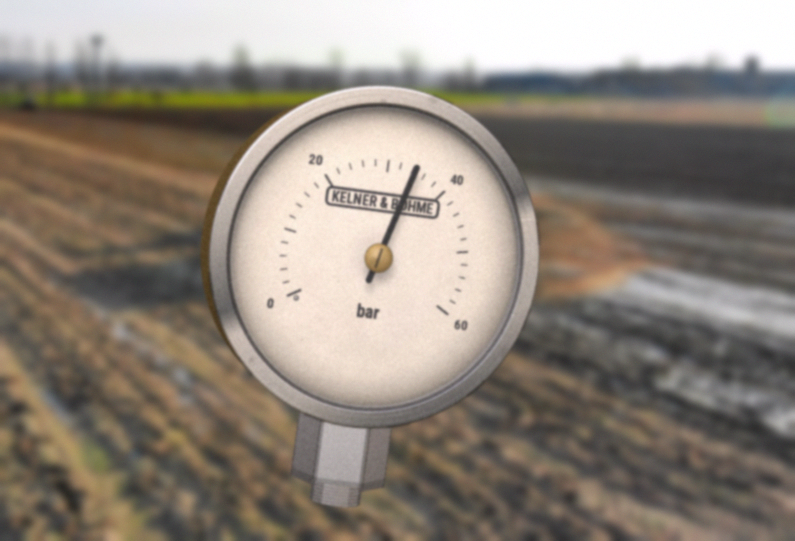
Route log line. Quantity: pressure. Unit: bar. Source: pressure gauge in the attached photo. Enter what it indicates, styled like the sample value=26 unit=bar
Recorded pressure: value=34 unit=bar
